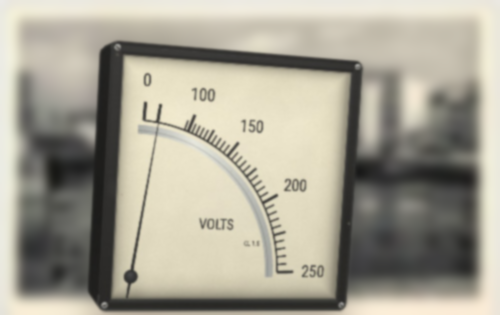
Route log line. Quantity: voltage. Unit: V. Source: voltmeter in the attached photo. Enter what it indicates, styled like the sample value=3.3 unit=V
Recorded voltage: value=50 unit=V
